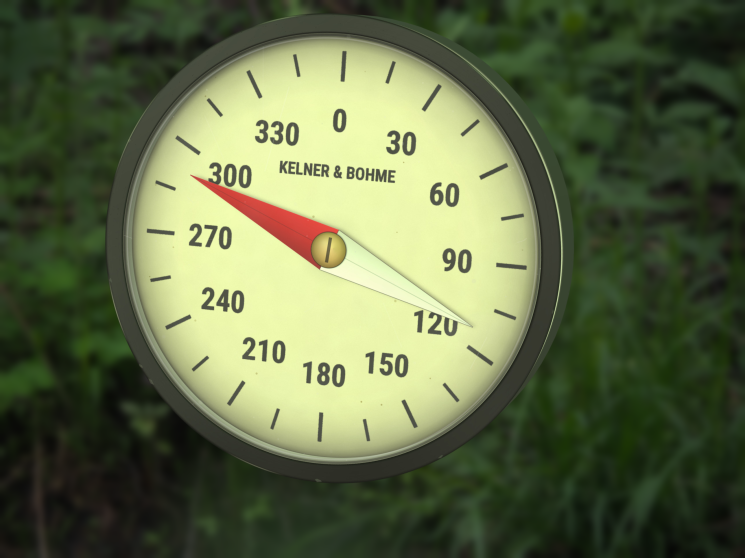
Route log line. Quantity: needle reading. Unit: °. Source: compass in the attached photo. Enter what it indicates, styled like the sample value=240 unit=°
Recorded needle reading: value=292.5 unit=°
